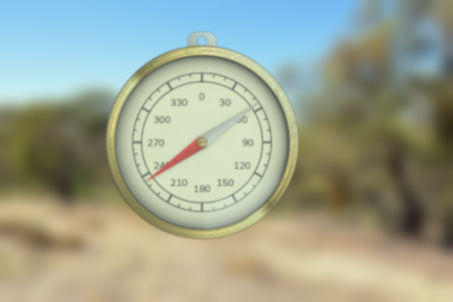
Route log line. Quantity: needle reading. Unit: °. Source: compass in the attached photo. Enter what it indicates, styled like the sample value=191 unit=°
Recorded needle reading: value=235 unit=°
